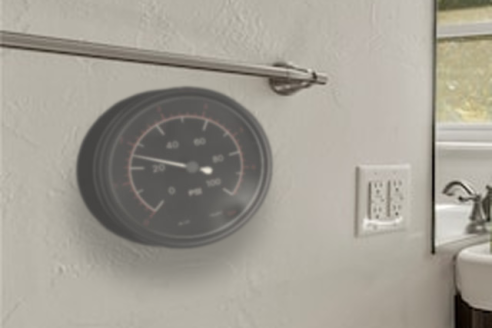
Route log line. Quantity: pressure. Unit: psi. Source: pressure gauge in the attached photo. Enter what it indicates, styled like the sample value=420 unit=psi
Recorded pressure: value=25 unit=psi
